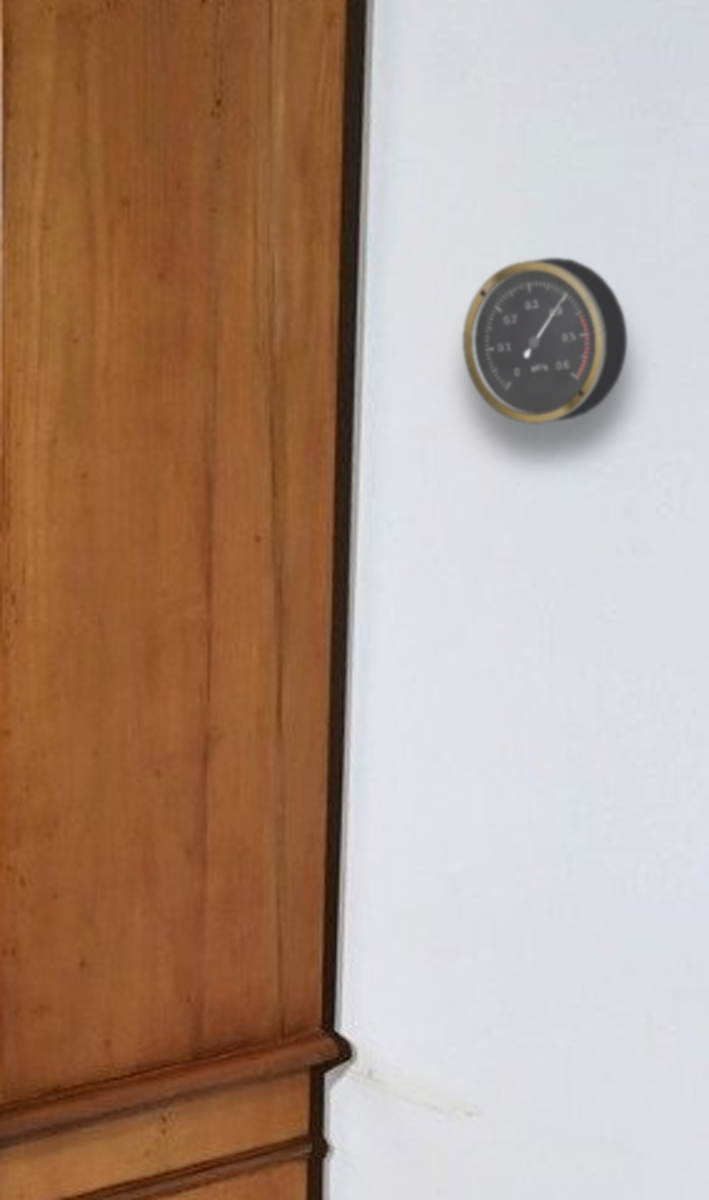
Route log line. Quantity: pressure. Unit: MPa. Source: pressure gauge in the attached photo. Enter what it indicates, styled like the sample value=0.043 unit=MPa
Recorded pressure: value=0.4 unit=MPa
